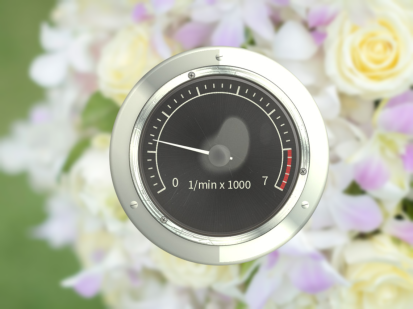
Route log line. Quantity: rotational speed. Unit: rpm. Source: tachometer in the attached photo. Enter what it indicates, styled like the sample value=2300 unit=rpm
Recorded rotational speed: value=1300 unit=rpm
